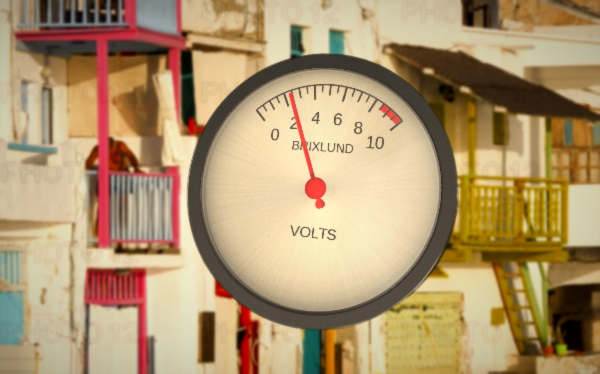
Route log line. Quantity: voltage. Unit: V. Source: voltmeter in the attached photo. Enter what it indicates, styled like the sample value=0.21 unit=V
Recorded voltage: value=2.5 unit=V
